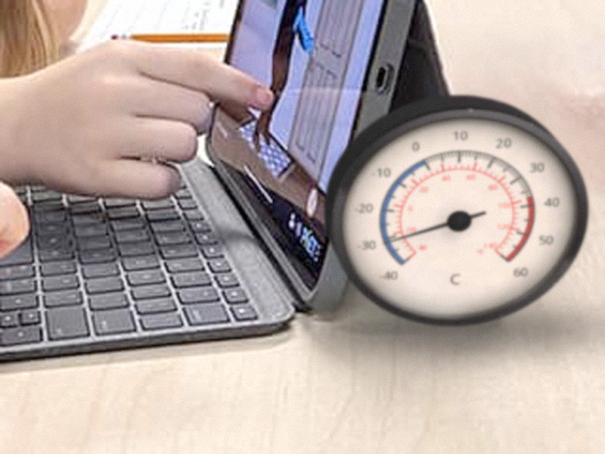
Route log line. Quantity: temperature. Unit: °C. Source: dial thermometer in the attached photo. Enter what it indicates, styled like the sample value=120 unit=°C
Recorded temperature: value=-30 unit=°C
